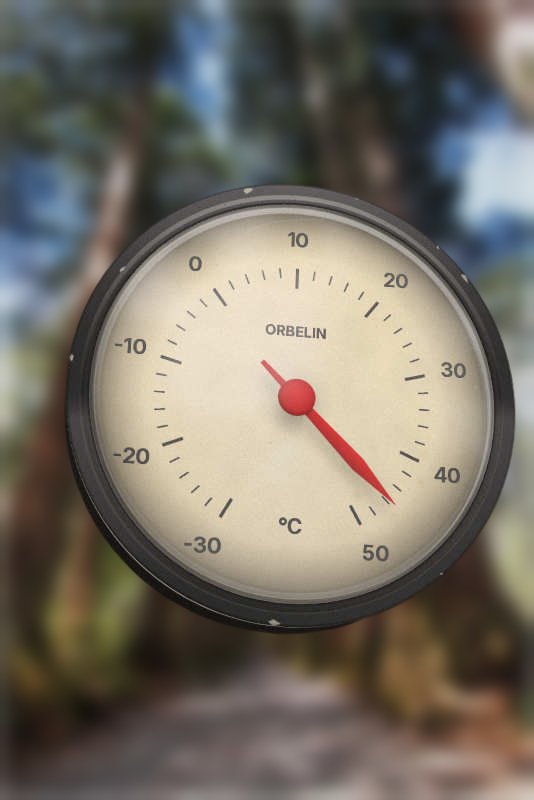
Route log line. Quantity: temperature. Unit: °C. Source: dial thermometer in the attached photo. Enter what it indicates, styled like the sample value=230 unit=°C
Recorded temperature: value=46 unit=°C
